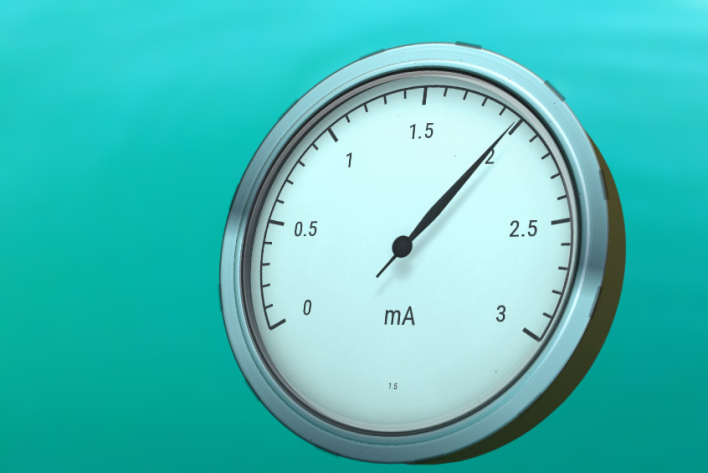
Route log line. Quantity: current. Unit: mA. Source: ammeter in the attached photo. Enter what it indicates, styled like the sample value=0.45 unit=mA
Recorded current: value=2 unit=mA
